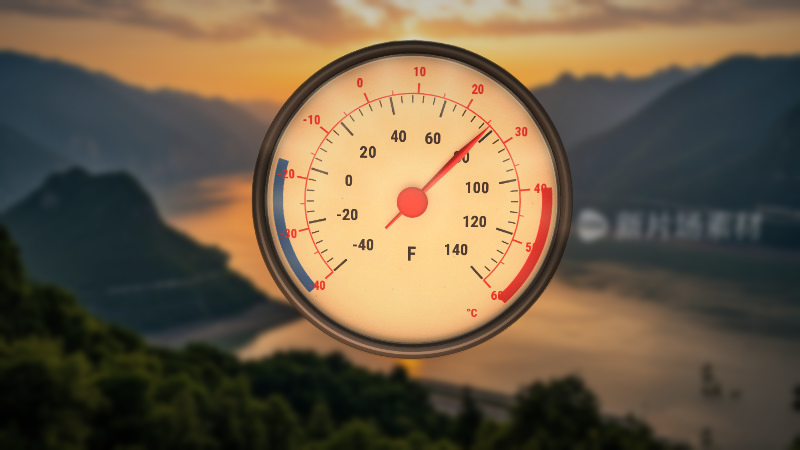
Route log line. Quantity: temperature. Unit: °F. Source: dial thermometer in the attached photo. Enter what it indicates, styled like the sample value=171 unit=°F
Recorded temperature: value=78 unit=°F
